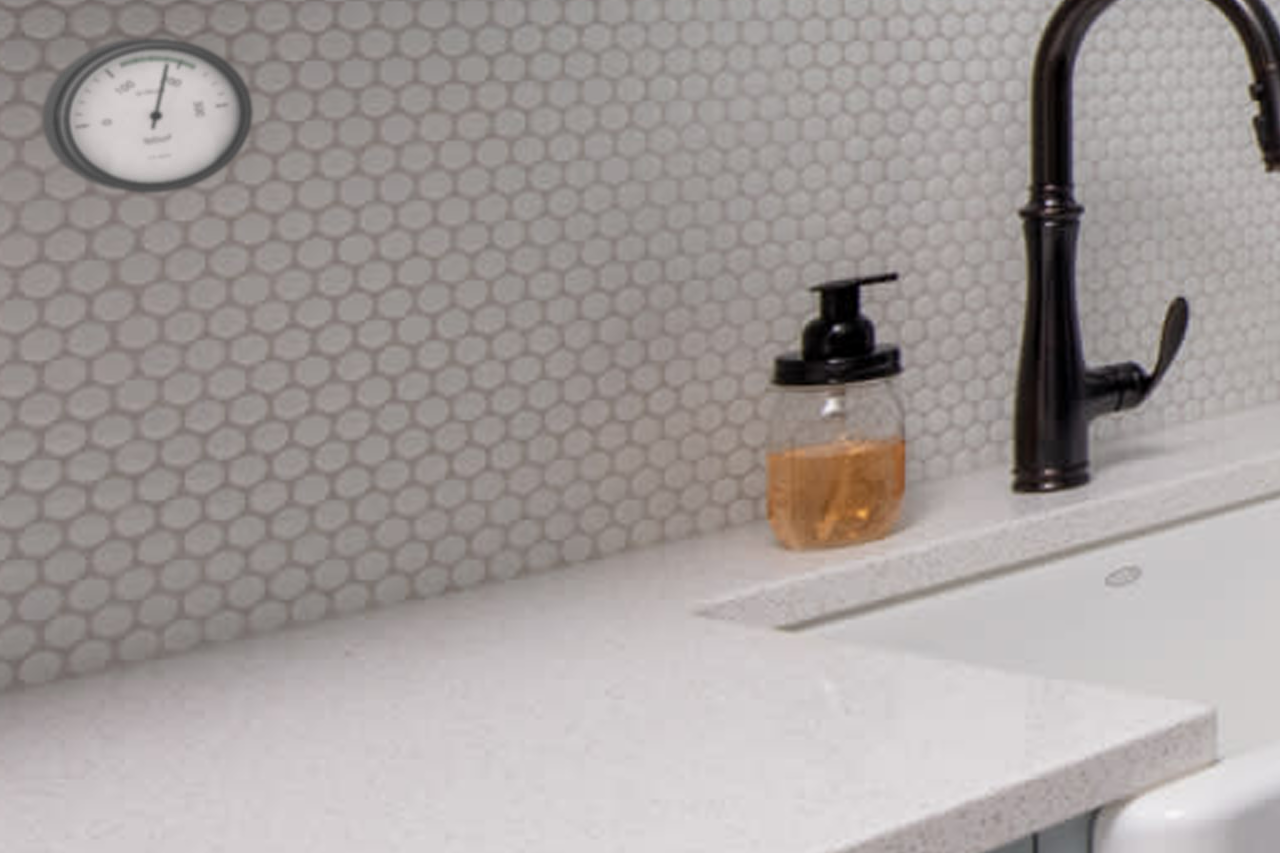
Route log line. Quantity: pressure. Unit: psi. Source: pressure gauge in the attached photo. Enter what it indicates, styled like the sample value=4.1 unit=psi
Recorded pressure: value=180 unit=psi
